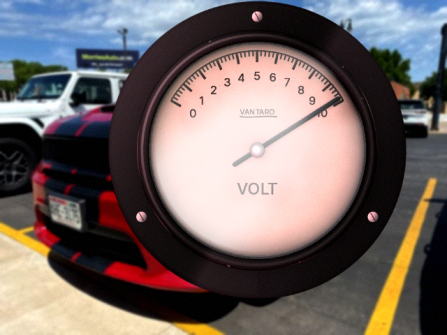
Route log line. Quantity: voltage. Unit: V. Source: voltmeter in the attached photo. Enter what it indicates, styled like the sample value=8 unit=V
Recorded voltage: value=9.8 unit=V
